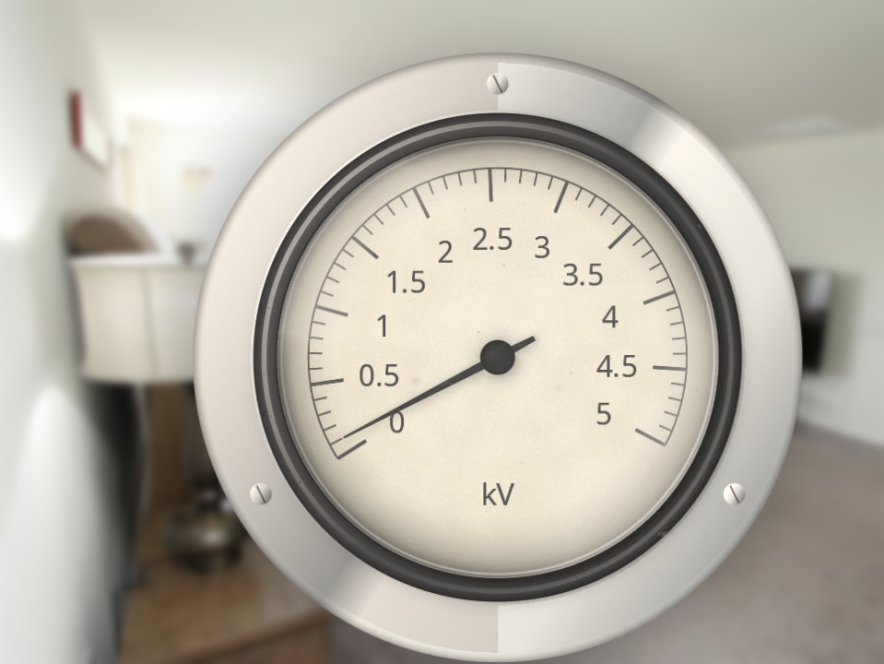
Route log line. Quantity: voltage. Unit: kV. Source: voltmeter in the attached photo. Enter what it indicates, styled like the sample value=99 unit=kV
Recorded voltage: value=0.1 unit=kV
